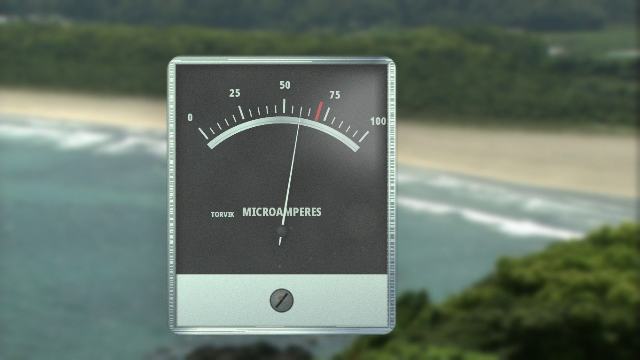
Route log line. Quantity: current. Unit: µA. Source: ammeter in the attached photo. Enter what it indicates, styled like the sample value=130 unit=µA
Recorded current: value=60 unit=µA
